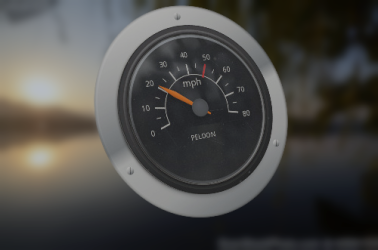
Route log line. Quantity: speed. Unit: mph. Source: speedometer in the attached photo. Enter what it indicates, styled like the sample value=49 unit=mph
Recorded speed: value=20 unit=mph
